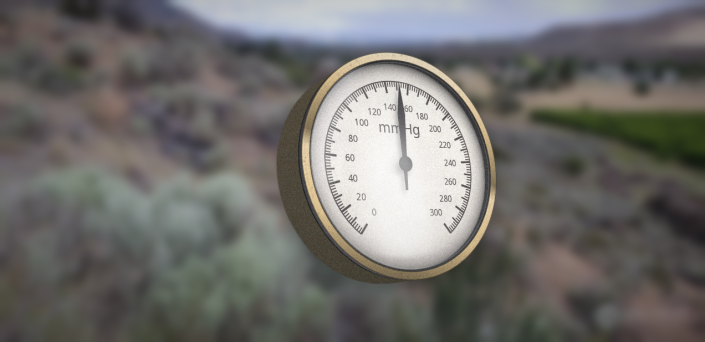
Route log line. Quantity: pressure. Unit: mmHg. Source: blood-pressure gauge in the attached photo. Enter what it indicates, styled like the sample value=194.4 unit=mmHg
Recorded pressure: value=150 unit=mmHg
